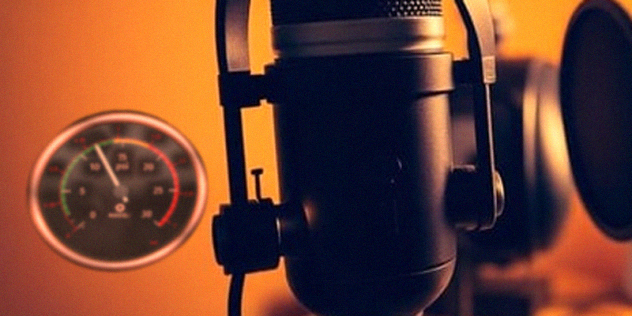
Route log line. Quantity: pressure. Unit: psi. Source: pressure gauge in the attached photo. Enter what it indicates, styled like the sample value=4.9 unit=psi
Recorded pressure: value=12 unit=psi
